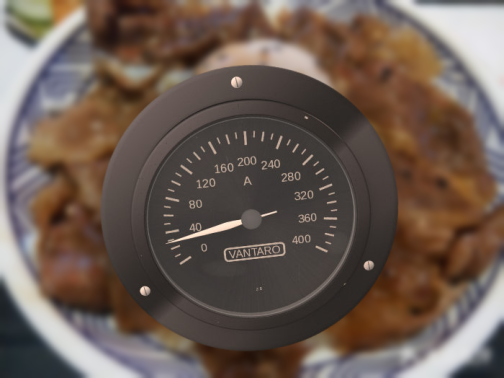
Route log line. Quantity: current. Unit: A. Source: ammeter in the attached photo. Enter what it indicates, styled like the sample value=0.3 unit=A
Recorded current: value=30 unit=A
